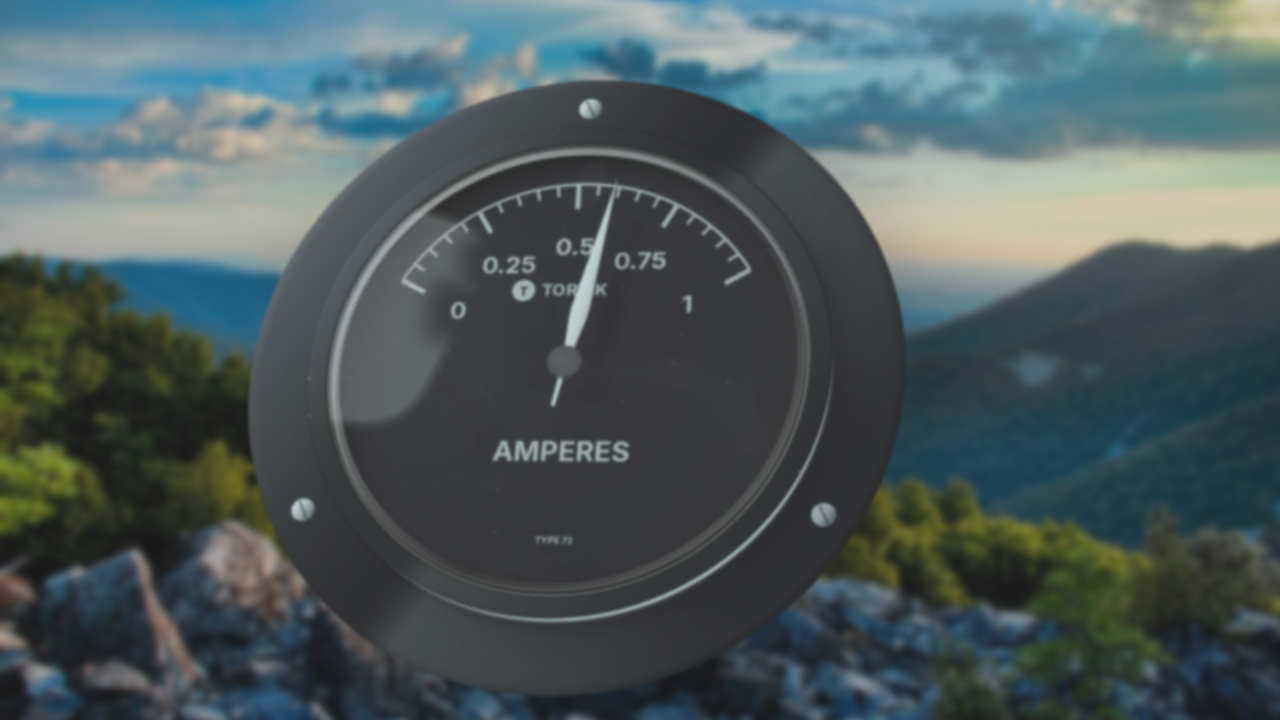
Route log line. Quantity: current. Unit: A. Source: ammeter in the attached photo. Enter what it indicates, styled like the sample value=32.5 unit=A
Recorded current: value=0.6 unit=A
